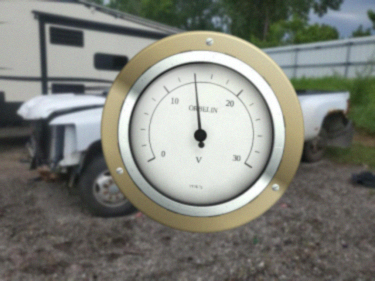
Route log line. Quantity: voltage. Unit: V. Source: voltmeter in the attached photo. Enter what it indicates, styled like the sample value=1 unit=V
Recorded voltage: value=14 unit=V
